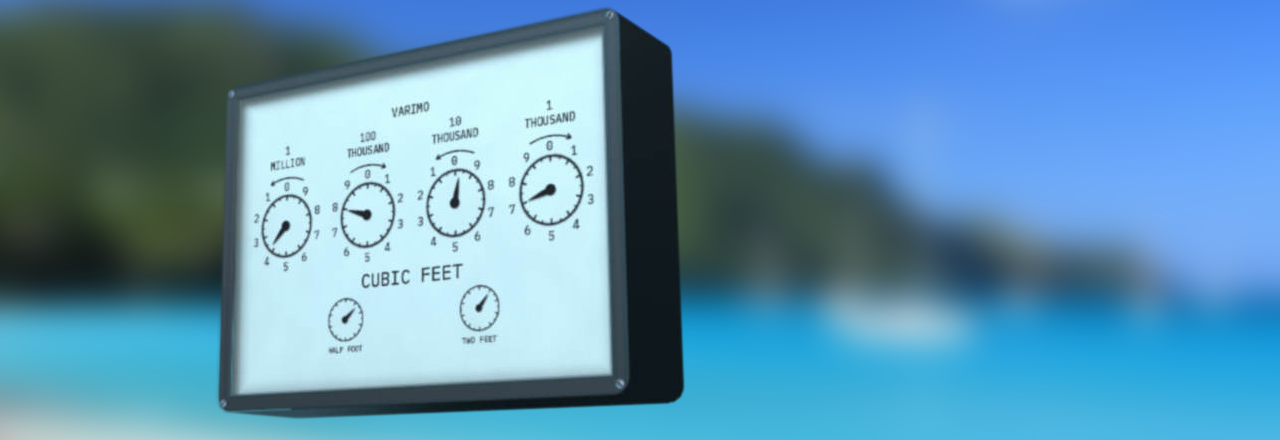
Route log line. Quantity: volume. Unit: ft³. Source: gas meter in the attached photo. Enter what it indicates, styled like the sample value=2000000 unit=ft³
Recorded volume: value=379700 unit=ft³
